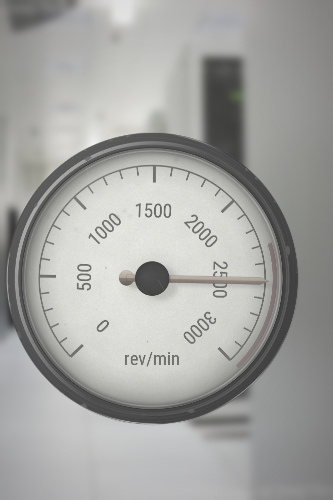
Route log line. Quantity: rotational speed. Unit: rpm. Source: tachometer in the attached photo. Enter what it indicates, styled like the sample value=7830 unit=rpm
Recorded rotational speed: value=2500 unit=rpm
